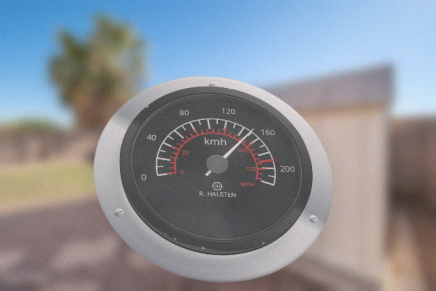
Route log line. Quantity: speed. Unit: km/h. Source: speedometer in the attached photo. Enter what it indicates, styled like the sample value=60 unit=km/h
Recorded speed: value=150 unit=km/h
